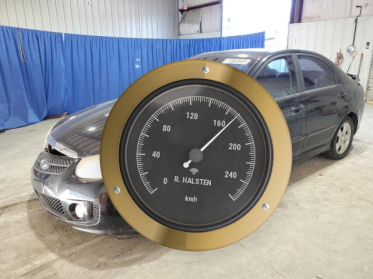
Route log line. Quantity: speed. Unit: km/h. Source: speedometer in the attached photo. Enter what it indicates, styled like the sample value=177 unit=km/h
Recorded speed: value=170 unit=km/h
